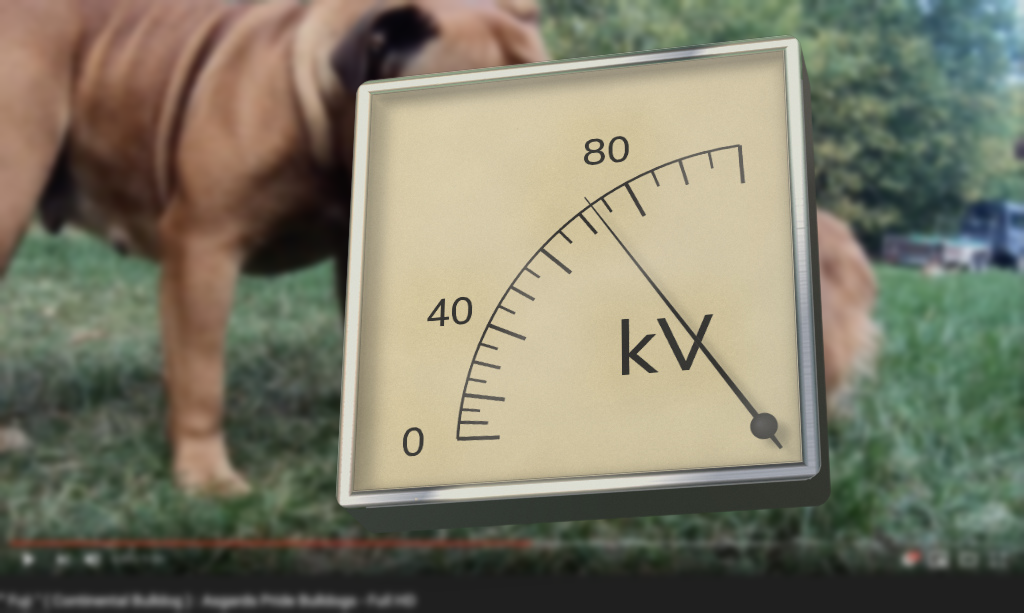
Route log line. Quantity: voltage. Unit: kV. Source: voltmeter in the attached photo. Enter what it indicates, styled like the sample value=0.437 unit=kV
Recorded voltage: value=72.5 unit=kV
